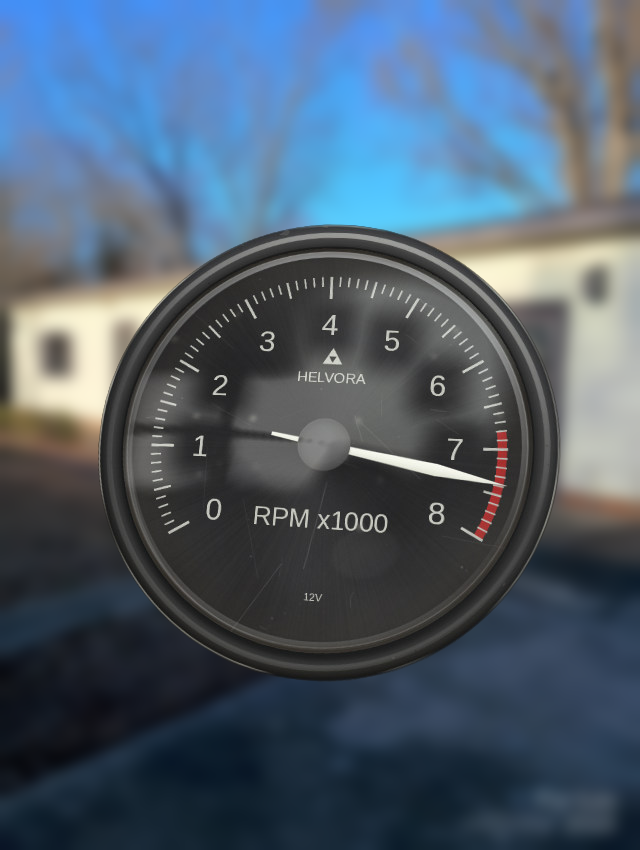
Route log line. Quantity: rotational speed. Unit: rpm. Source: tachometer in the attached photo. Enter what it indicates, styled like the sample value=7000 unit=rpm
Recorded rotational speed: value=7400 unit=rpm
